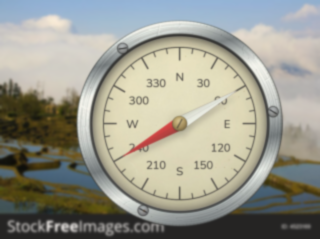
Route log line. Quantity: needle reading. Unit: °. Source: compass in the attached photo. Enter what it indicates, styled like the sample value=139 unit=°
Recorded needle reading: value=240 unit=°
